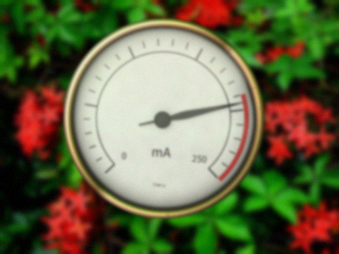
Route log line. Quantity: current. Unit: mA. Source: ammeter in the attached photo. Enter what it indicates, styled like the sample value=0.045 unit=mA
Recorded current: value=195 unit=mA
